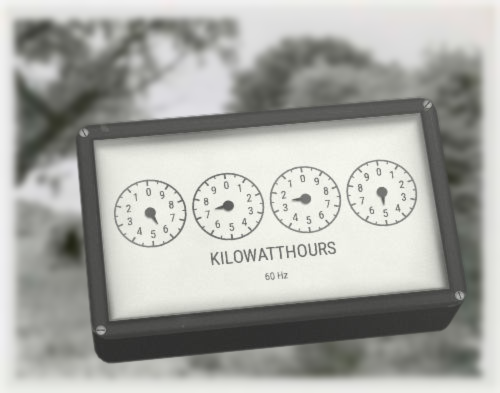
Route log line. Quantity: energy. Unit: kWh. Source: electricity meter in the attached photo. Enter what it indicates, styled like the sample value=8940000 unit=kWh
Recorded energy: value=5725 unit=kWh
